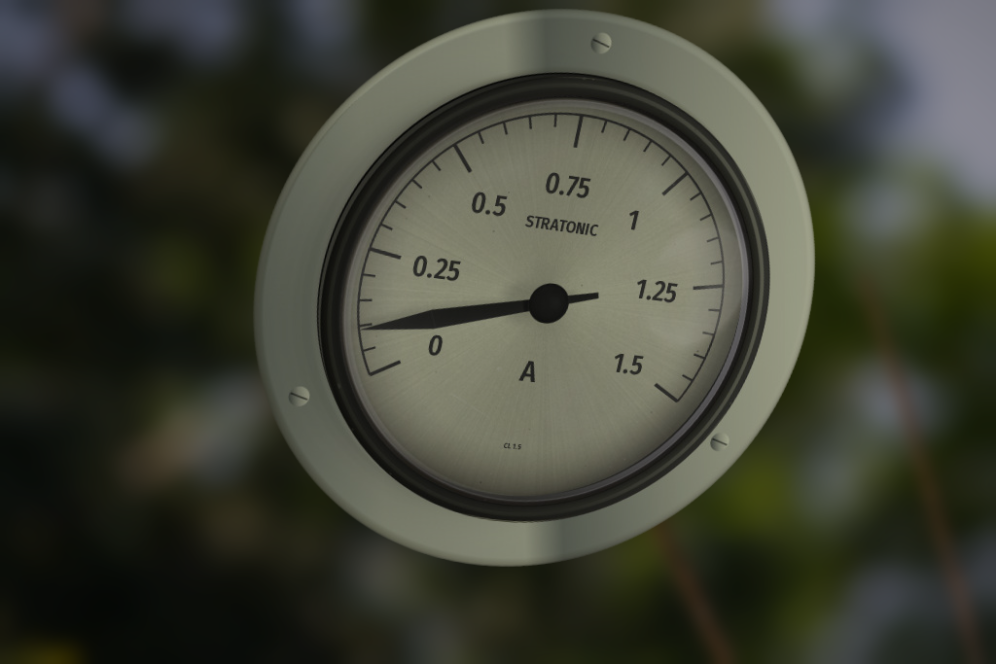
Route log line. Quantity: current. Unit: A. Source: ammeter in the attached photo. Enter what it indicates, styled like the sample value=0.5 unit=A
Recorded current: value=0.1 unit=A
